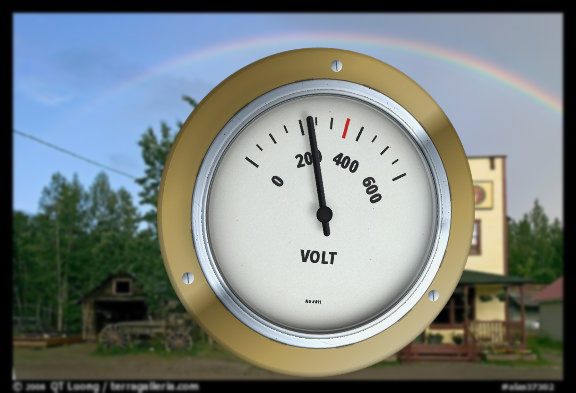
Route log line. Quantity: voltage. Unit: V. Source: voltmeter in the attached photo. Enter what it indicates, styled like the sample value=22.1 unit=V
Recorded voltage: value=225 unit=V
